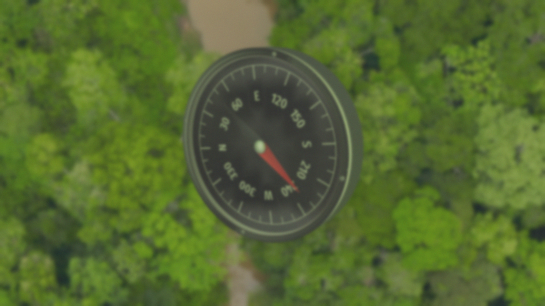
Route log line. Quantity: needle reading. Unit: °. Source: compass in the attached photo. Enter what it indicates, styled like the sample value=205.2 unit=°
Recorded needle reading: value=230 unit=°
